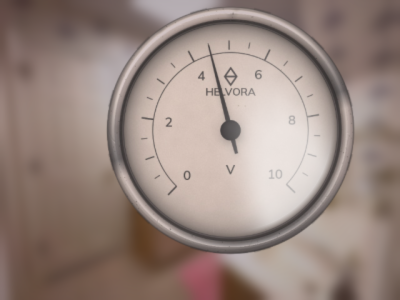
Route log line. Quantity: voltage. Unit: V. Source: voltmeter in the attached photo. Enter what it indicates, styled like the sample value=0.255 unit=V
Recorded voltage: value=4.5 unit=V
